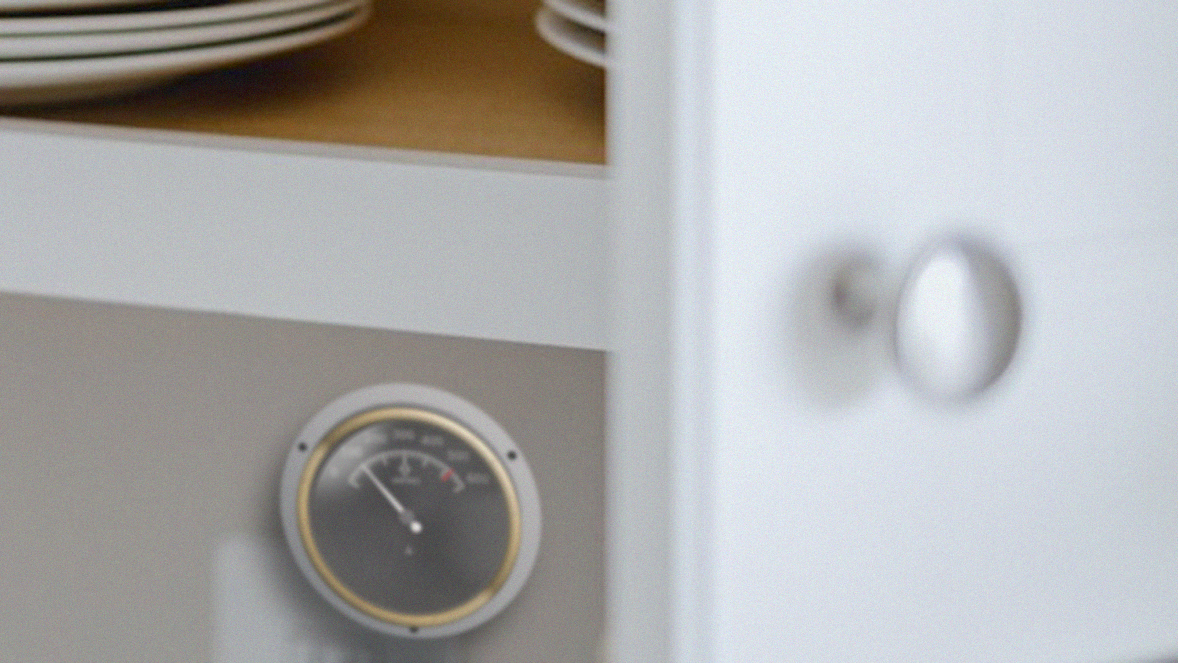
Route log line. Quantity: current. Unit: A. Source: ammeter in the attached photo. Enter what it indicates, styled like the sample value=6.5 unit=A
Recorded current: value=100 unit=A
